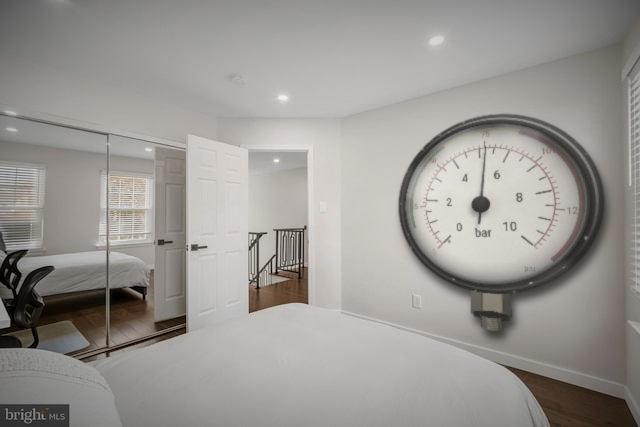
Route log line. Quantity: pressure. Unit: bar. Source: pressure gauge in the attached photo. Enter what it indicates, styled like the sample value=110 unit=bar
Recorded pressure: value=5.25 unit=bar
